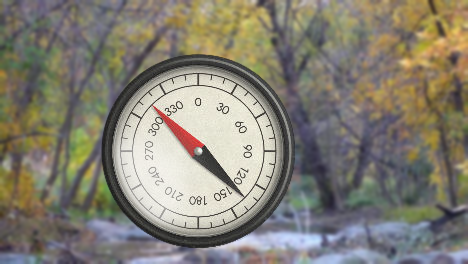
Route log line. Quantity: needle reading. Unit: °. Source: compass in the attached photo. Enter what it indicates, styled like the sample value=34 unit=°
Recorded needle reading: value=315 unit=°
